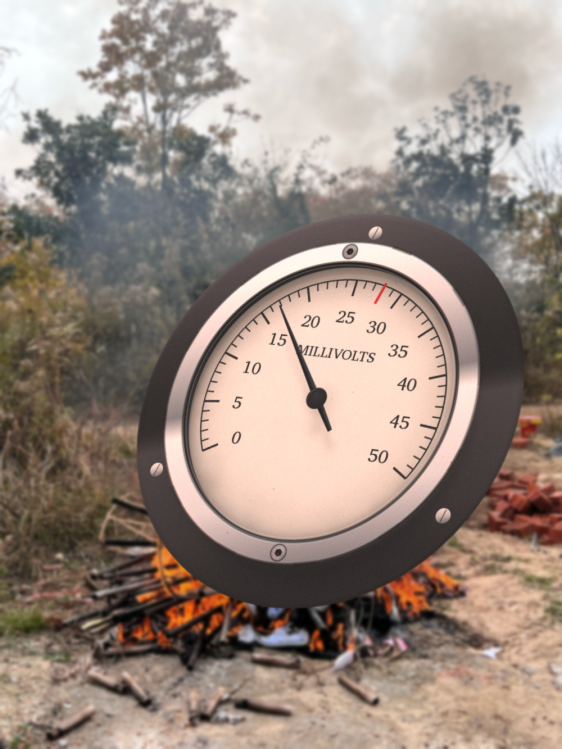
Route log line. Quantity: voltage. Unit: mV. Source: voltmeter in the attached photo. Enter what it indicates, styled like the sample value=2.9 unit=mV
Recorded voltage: value=17 unit=mV
